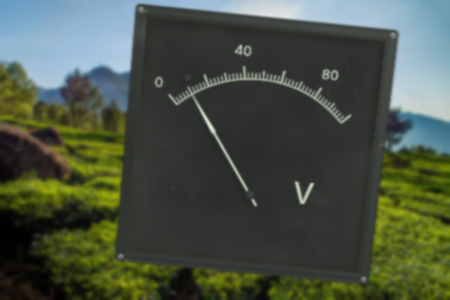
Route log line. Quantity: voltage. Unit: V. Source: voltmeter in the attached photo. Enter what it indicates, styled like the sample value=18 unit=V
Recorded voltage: value=10 unit=V
